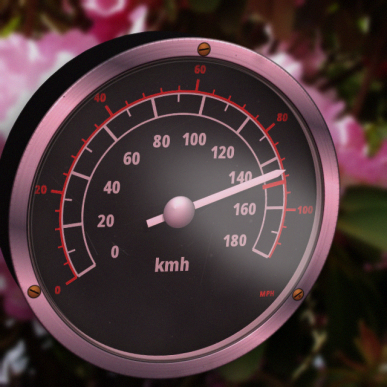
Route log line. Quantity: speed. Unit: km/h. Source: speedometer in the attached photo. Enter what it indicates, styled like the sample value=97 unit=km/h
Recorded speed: value=145 unit=km/h
